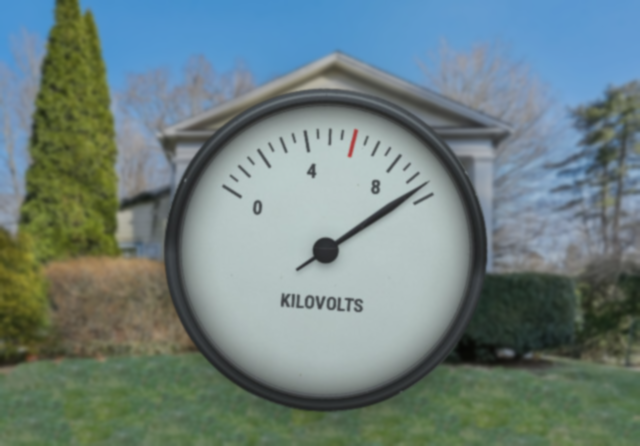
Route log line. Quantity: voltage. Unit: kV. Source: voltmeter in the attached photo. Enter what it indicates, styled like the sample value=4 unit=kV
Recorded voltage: value=9.5 unit=kV
